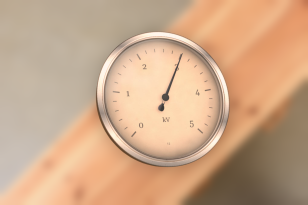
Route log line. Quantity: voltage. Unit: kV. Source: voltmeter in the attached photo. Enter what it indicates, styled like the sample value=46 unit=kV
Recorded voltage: value=3 unit=kV
